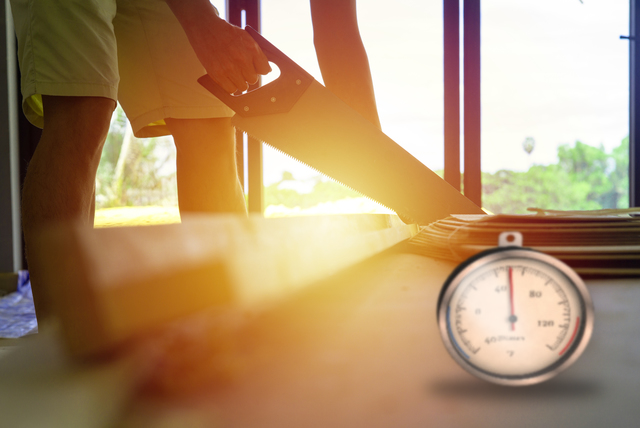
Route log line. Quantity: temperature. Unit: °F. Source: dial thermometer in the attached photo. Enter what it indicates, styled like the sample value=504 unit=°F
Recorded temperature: value=50 unit=°F
